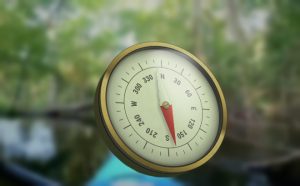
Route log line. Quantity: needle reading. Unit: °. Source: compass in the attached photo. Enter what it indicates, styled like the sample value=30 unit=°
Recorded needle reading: value=170 unit=°
